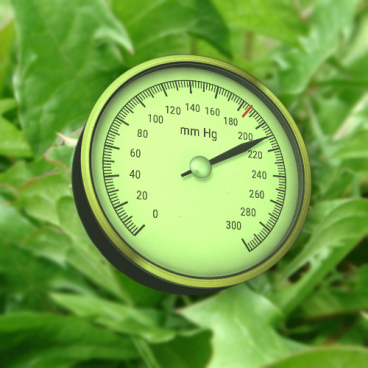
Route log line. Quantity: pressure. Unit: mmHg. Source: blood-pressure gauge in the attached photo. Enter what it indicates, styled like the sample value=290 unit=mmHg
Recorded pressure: value=210 unit=mmHg
